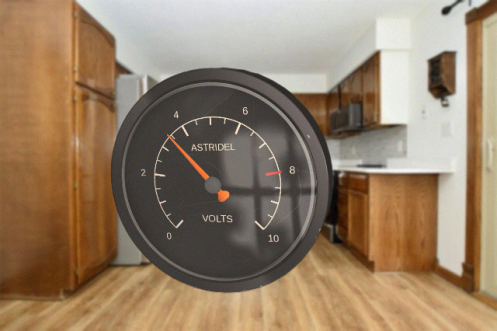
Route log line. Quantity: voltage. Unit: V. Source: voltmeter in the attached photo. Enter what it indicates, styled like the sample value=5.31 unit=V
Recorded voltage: value=3.5 unit=V
